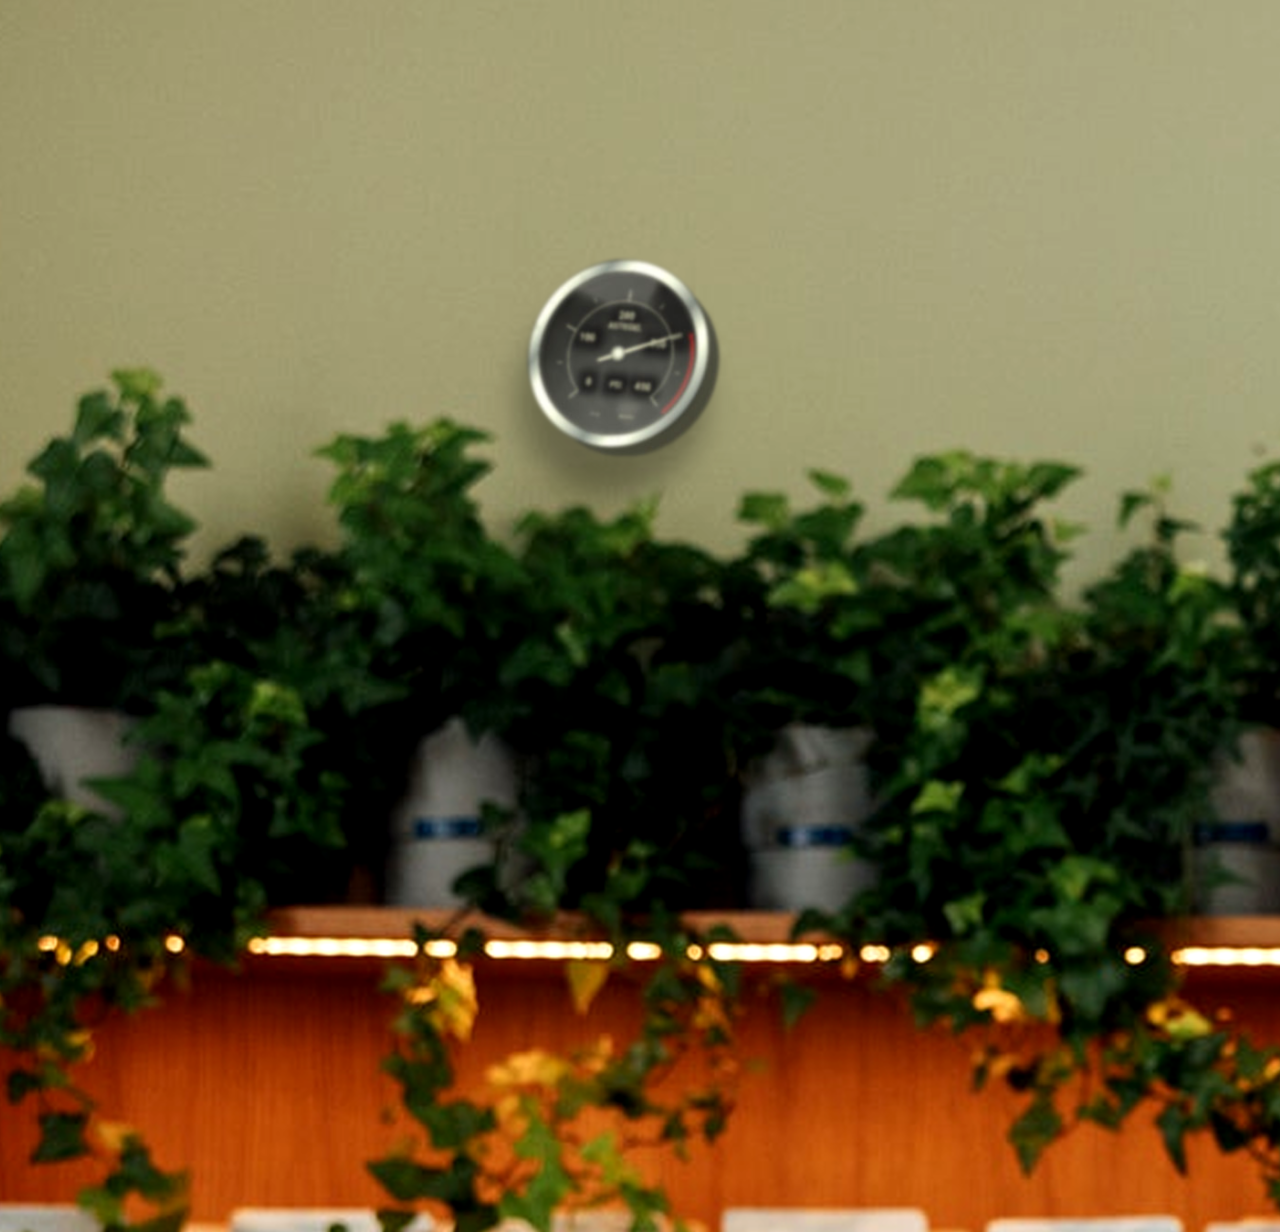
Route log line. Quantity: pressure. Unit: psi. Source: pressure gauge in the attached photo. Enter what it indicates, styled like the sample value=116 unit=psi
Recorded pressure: value=300 unit=psi
